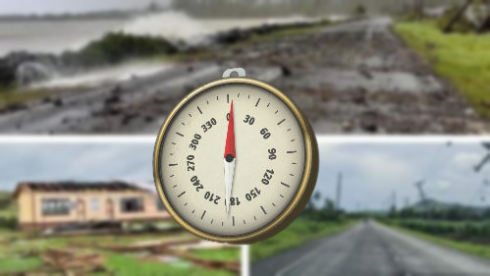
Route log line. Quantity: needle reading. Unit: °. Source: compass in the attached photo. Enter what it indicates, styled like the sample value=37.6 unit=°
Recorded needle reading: value=5 unit=°
